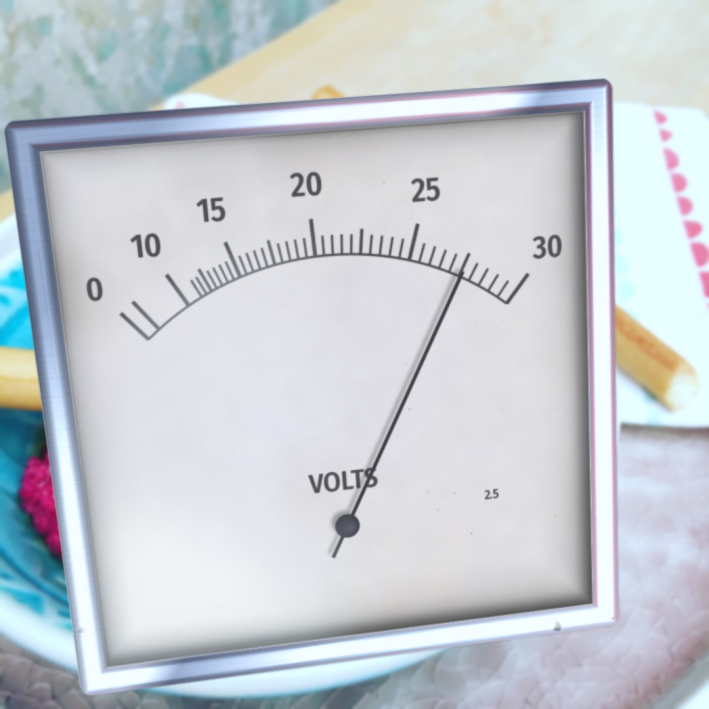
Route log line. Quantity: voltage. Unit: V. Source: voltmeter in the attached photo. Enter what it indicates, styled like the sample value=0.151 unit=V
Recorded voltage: value=27.5 unit=V
